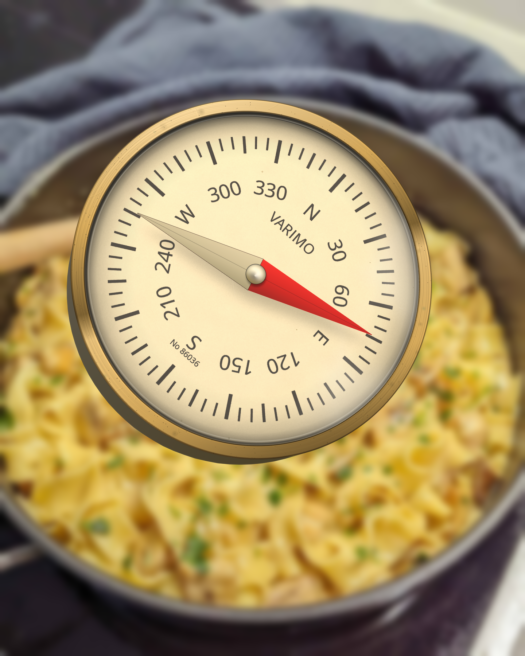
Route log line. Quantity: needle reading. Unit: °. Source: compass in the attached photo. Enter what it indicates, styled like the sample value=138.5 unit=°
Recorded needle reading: value=75 unit=°
